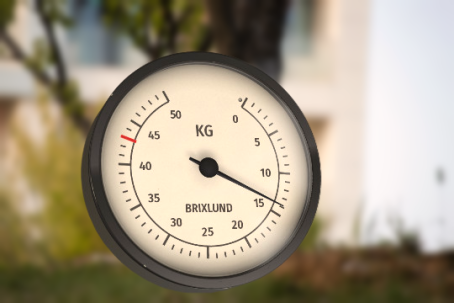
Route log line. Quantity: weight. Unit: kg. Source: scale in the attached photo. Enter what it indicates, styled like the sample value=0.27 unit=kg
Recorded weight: value=14 unit=kg
